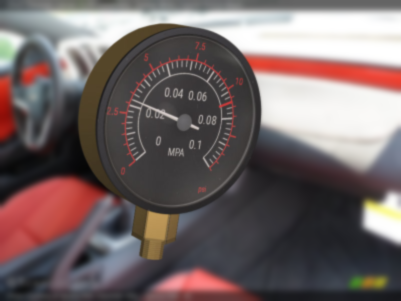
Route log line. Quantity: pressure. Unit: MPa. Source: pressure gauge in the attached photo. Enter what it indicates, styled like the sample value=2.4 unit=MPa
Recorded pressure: value=0.022 unit=MPa
